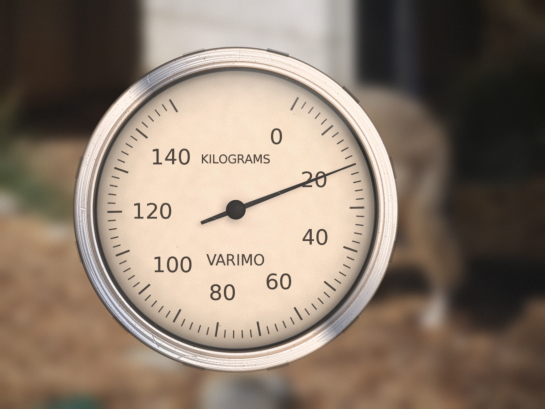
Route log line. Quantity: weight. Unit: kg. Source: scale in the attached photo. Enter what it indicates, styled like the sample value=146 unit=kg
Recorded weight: value=20 unit=kg
